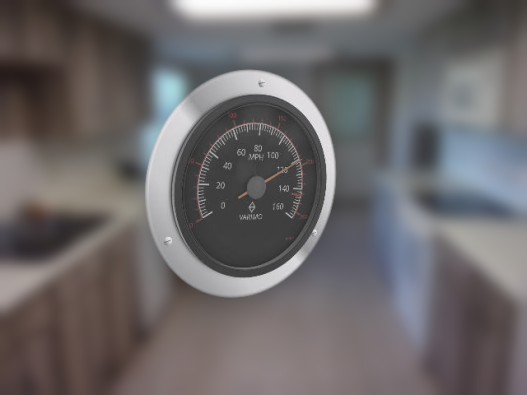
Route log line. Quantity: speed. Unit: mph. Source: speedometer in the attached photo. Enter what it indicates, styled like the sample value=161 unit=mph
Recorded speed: value=120 unit=mph
